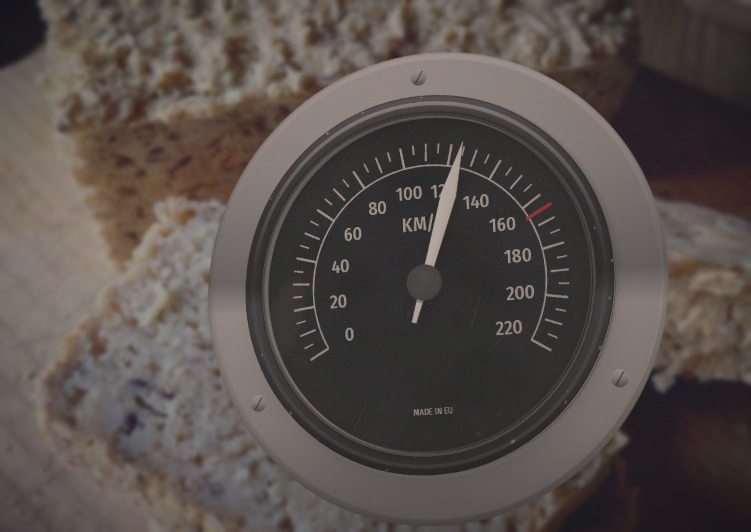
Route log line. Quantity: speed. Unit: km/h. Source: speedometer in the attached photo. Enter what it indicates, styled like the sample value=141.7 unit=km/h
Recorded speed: value=125 unit=km/h
